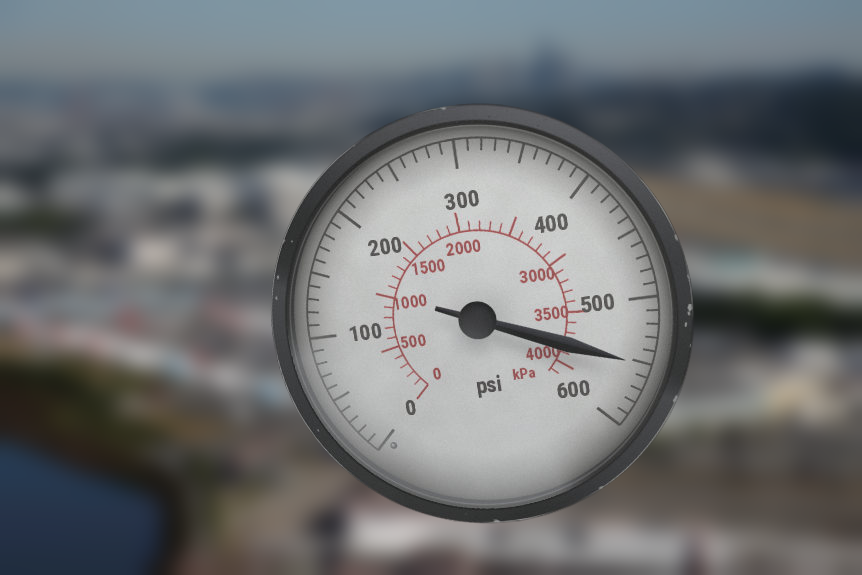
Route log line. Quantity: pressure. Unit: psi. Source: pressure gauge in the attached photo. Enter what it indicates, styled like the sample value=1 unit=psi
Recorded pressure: value=550 unit=psi
